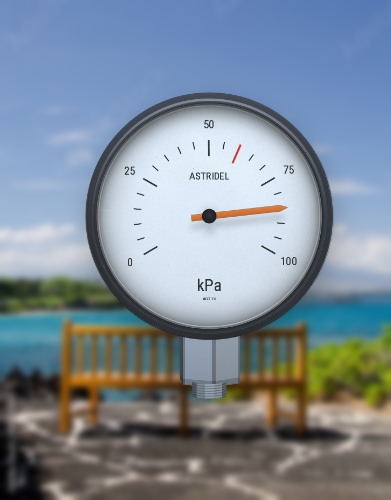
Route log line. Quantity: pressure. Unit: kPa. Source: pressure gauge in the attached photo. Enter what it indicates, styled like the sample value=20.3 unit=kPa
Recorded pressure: value=85 unit=kPa
